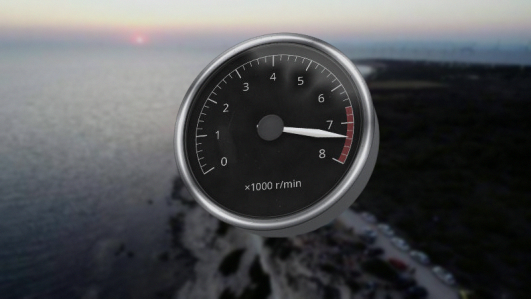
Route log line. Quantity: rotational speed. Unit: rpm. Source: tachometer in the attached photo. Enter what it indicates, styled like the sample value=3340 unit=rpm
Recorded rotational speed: value=7400 unit=rpm
